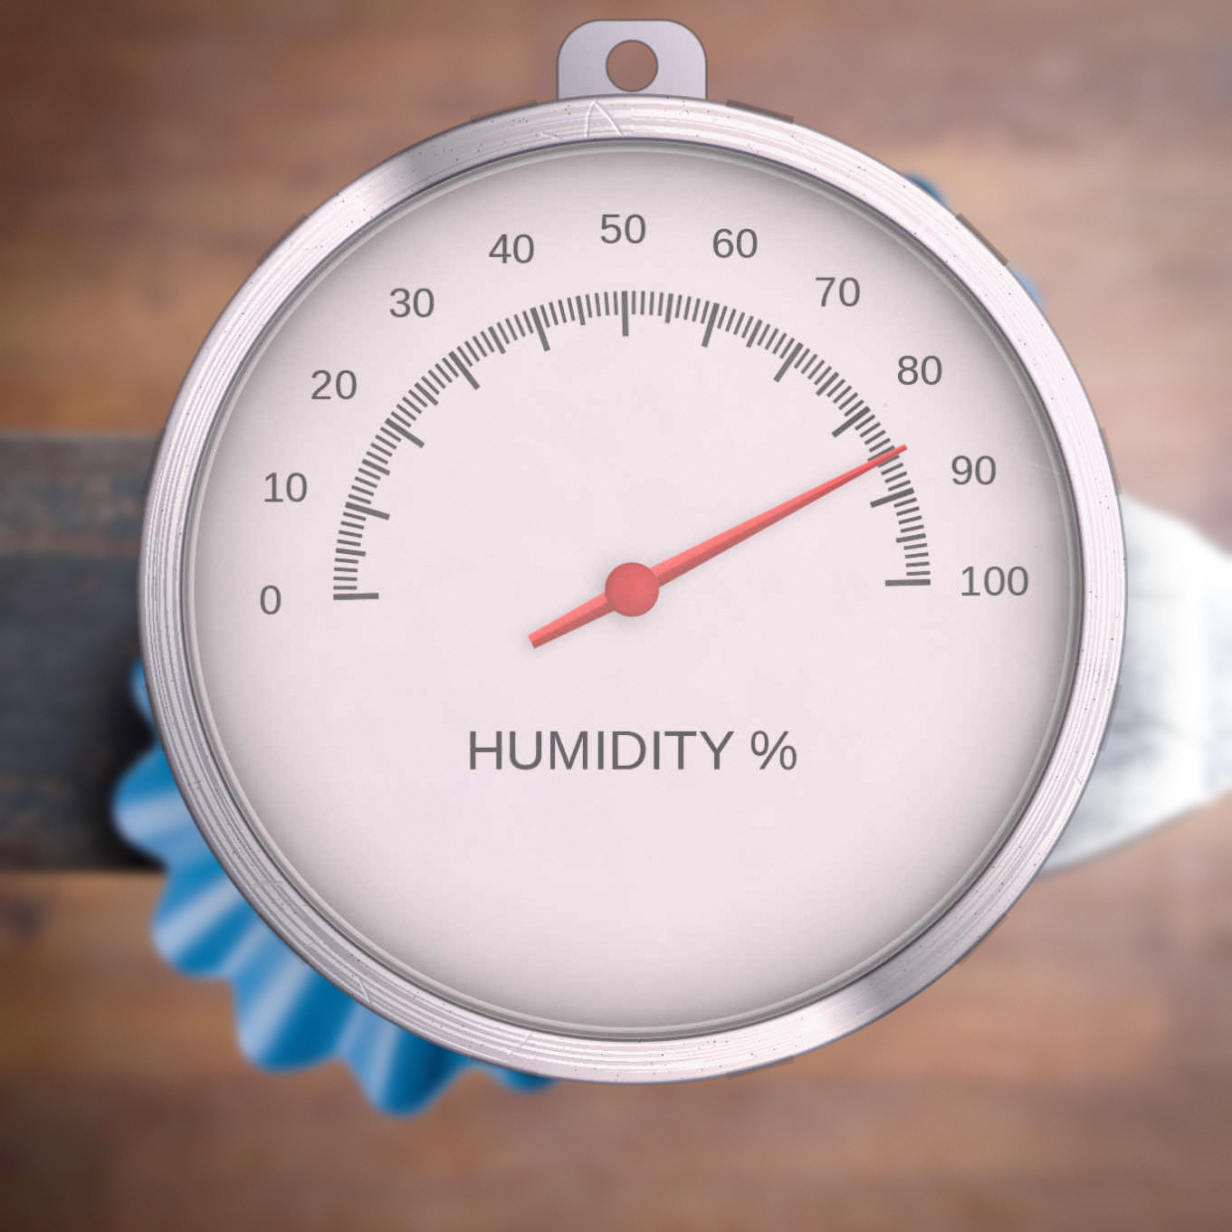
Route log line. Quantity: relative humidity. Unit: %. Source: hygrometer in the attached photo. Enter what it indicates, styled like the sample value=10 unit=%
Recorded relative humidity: value=85.5 unit=%
